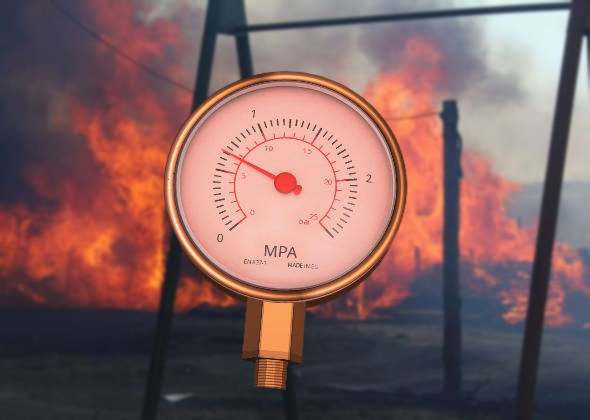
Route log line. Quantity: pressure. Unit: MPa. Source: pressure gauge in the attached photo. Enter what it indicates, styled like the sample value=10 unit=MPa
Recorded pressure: value=0.65 unit=MPa
